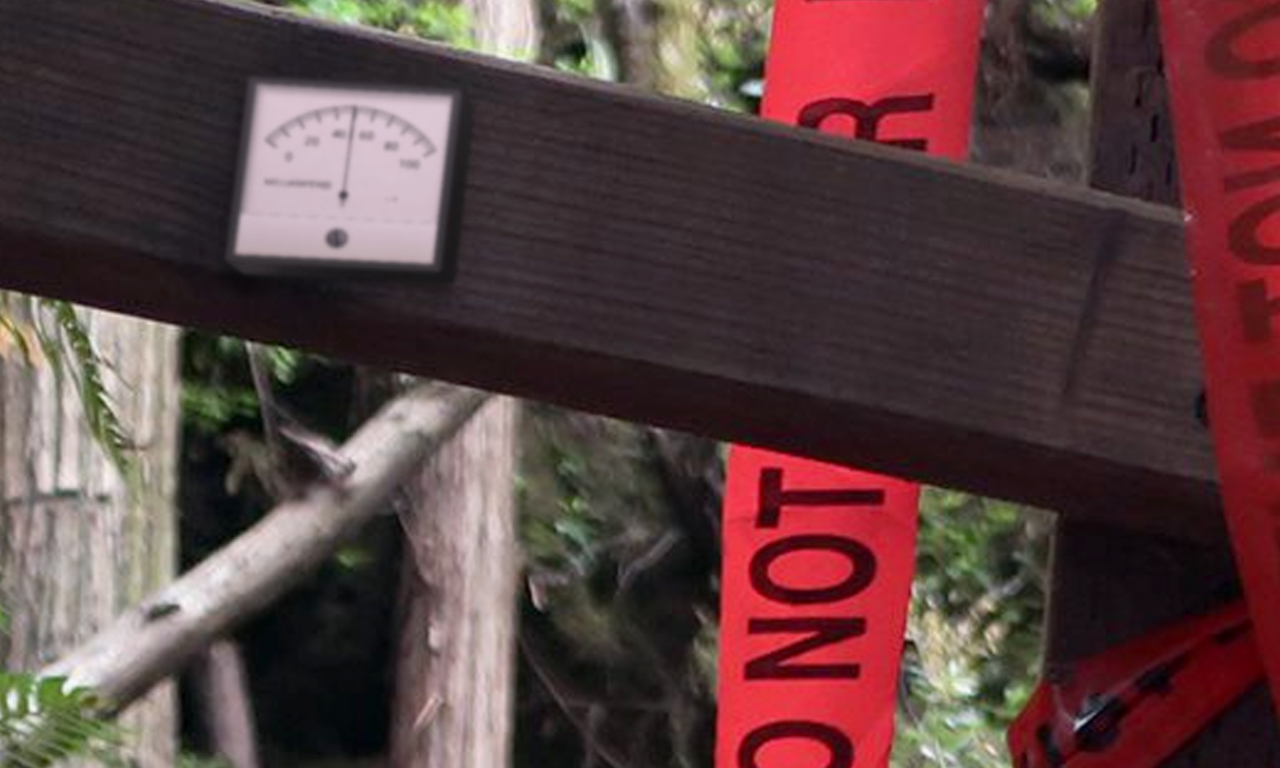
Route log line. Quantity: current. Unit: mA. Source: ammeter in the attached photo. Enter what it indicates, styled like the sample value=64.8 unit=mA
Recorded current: value=50 unit=mA
